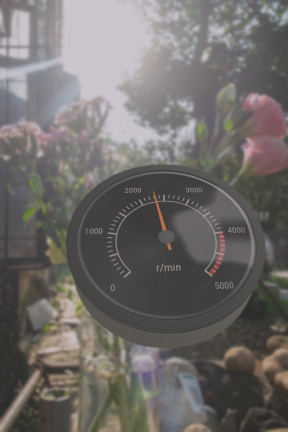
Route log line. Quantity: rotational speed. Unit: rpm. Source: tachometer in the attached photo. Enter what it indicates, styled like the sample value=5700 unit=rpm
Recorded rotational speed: value=2300 unit=rpm
